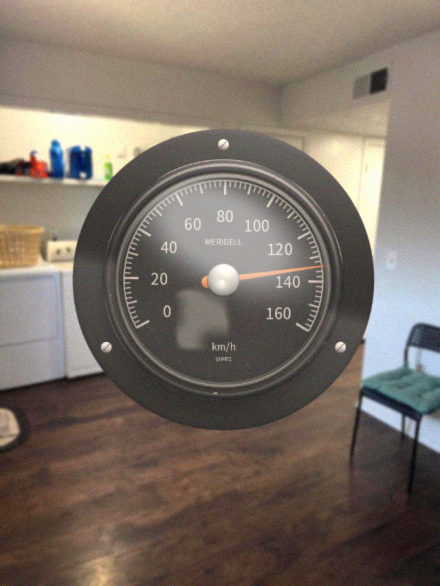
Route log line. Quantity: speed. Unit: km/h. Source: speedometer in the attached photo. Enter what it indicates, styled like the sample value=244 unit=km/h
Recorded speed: value=134 unit=km/h
